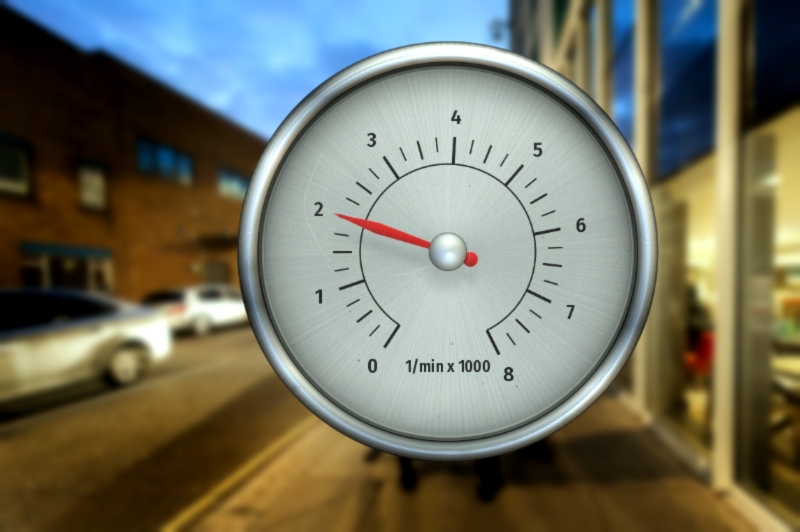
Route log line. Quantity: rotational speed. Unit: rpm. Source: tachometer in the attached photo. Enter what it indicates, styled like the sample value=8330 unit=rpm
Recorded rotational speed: value=2000 unit=rpm
